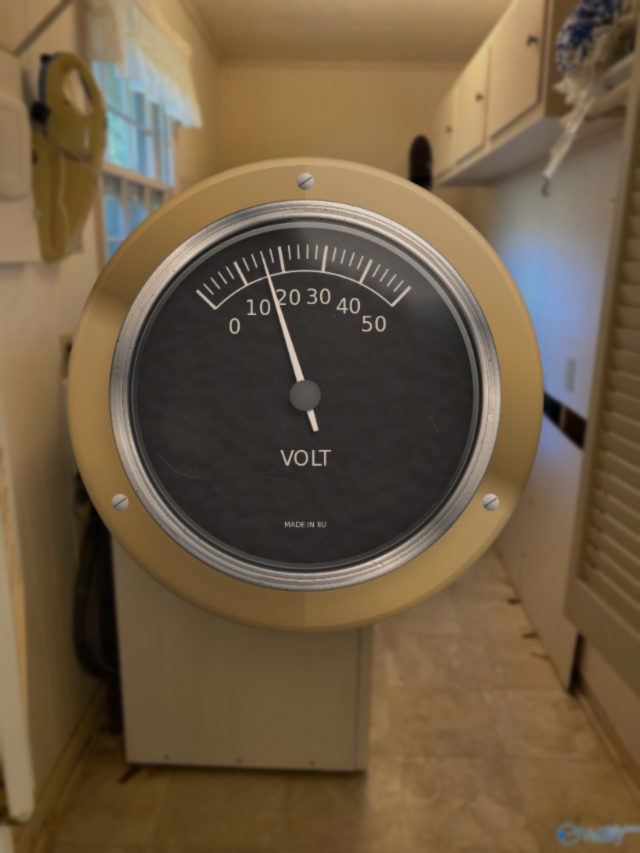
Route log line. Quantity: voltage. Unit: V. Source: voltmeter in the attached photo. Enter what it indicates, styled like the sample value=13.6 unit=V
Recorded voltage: value=16 unit=V
